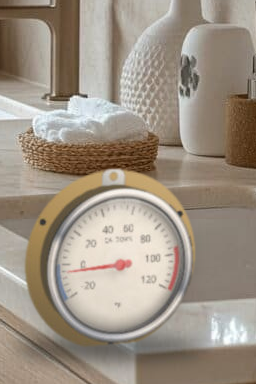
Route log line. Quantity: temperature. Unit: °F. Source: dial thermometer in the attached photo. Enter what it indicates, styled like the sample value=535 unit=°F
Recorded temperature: value=-4 unit=°F
